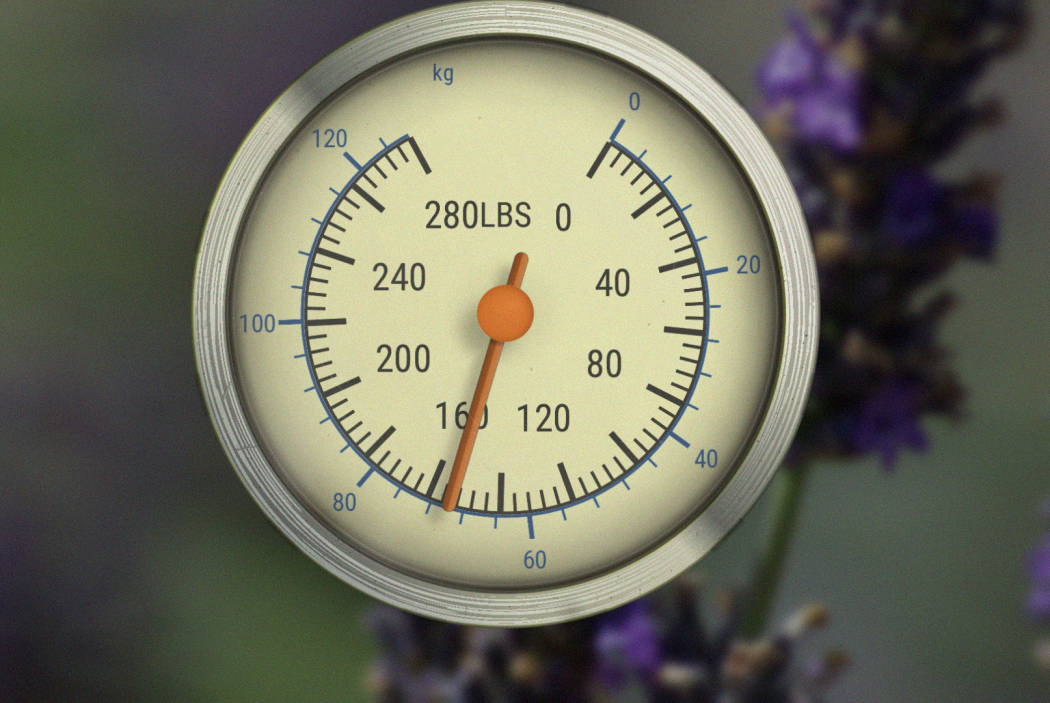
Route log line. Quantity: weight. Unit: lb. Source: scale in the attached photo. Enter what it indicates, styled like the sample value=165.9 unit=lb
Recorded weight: value=154 unit=lb
